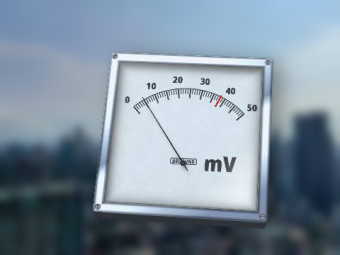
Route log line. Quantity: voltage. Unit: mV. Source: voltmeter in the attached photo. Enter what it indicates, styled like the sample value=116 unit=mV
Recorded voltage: value=5 unit=mV
